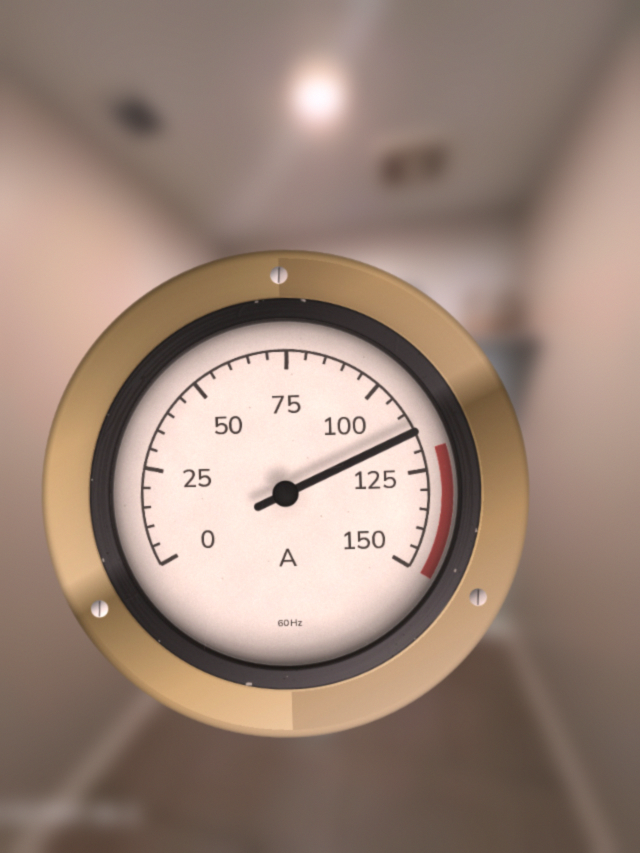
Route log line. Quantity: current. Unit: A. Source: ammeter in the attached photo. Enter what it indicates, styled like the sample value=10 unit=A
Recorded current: value=115 unit=A
